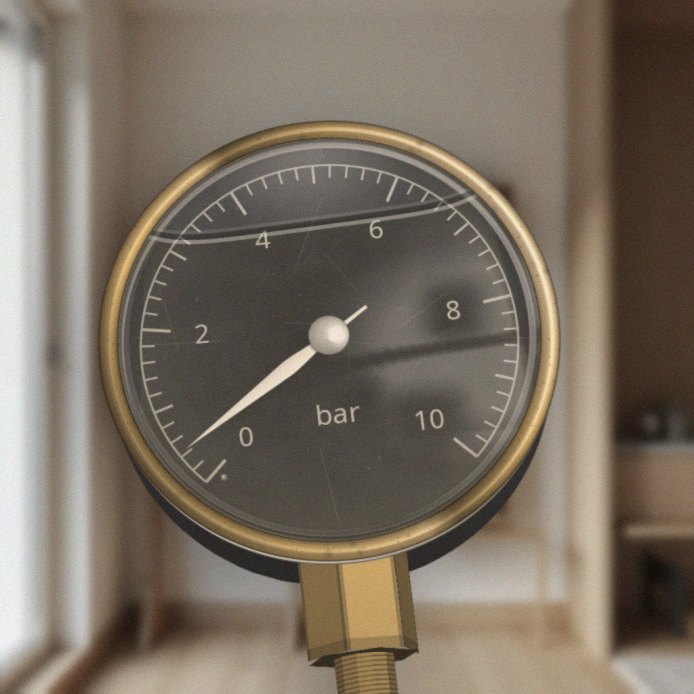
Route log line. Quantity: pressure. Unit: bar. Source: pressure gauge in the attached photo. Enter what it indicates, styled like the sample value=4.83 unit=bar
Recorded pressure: value=0.4 unit=bar
